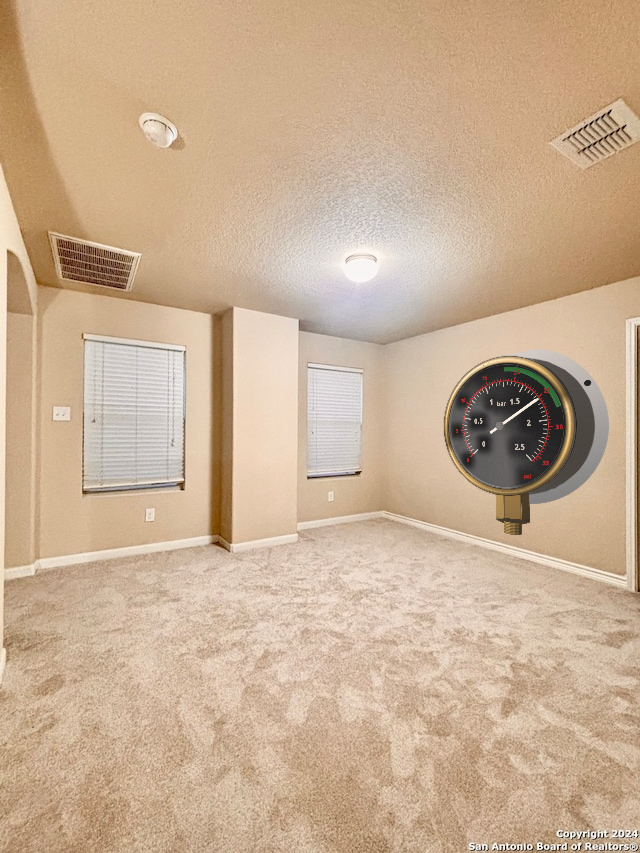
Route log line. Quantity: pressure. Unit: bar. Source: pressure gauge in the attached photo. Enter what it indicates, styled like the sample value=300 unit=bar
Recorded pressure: value=1.75 unit=bar
